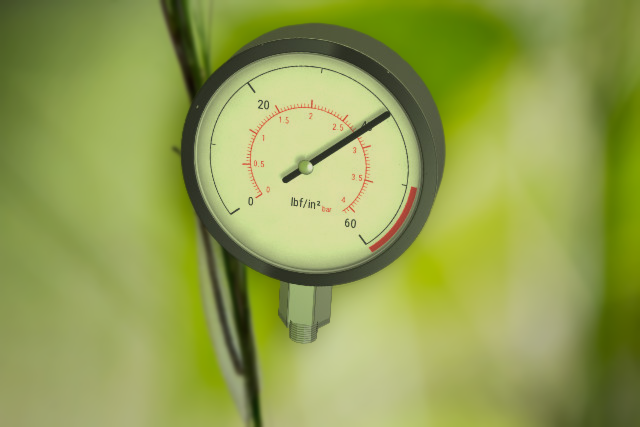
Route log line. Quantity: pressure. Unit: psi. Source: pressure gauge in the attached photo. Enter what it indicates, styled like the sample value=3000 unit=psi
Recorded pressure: value=40 unit=psi
